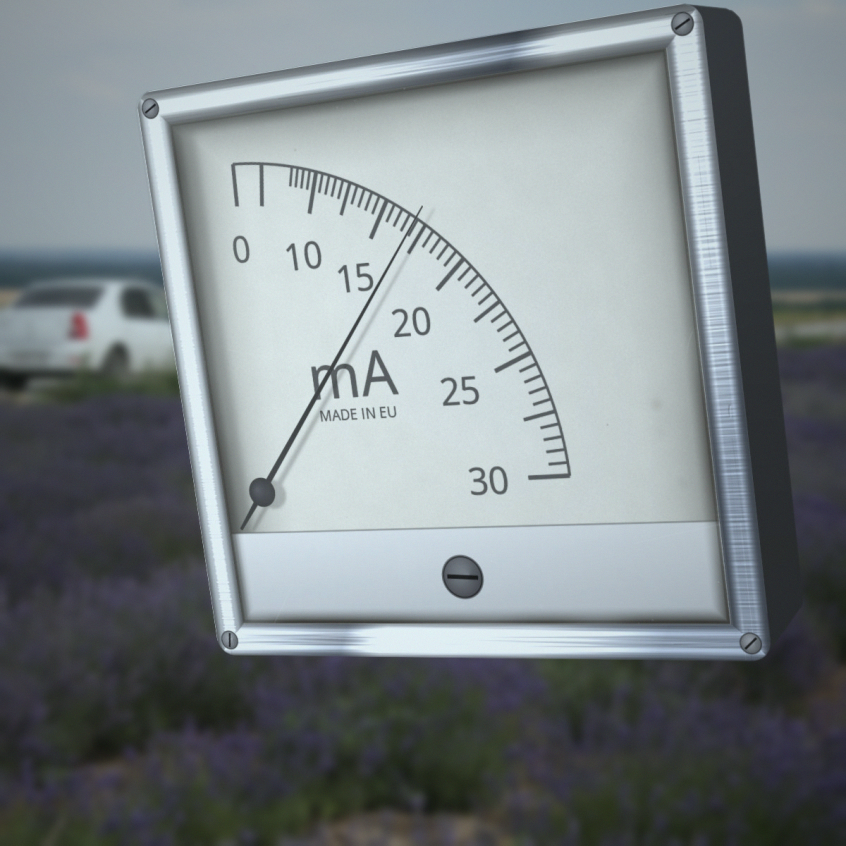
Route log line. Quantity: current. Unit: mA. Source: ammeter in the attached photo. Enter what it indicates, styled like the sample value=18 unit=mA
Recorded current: value=17 unit=mA
